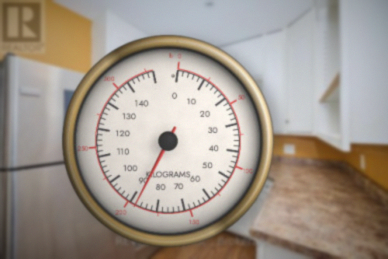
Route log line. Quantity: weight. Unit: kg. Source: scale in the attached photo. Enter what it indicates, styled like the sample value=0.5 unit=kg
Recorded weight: value=88 unit=kg
